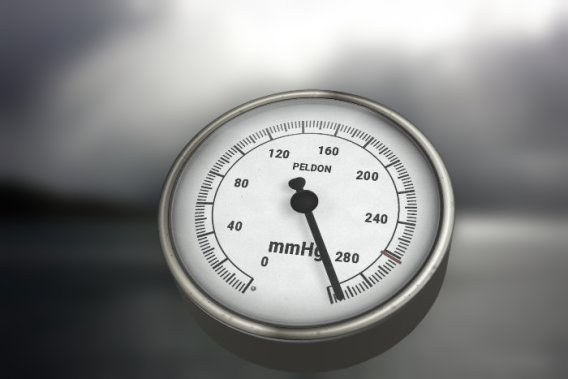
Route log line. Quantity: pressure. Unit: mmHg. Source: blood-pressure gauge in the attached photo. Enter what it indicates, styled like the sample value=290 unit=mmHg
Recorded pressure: value=296 unit=mmHg
